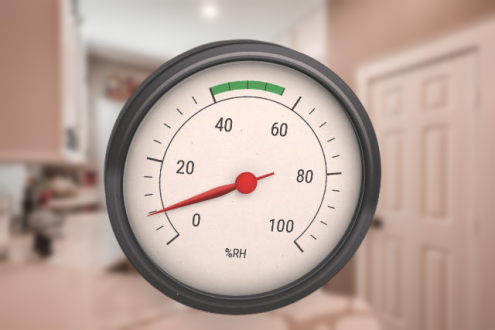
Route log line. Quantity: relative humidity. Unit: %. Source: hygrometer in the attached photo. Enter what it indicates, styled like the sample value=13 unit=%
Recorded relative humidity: value=8 unit=%
